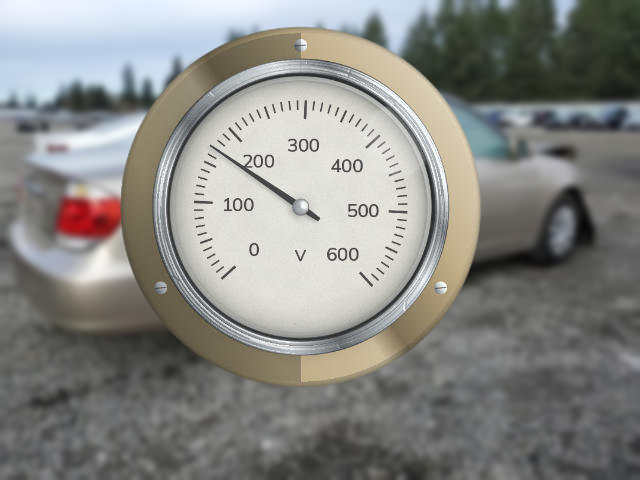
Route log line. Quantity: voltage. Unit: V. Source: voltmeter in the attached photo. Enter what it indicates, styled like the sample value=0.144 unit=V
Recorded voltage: value=170 unit=V
